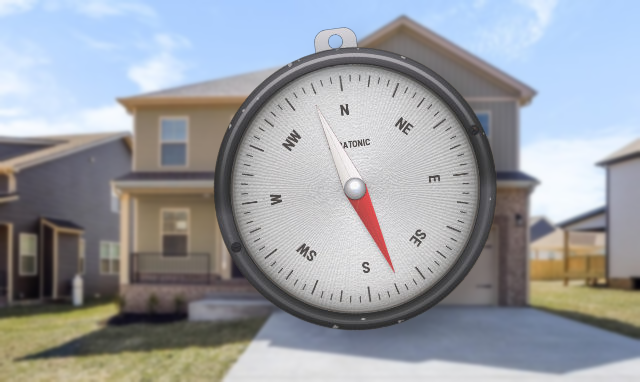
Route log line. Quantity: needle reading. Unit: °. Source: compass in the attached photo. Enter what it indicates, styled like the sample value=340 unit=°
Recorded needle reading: value=162.5 unit=°
